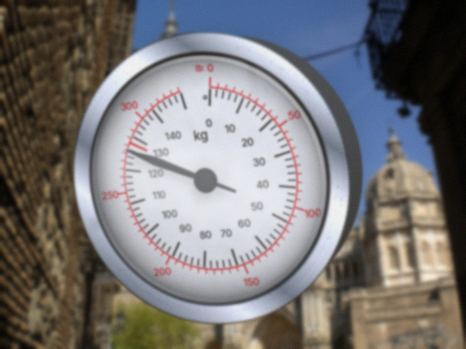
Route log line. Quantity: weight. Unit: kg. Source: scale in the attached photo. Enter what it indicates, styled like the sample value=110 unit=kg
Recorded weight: value=126 unit=kg
